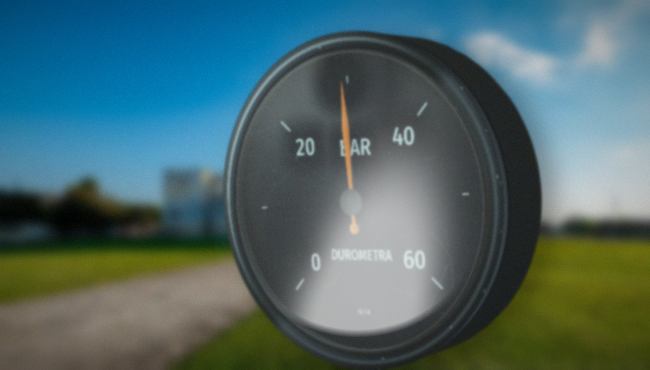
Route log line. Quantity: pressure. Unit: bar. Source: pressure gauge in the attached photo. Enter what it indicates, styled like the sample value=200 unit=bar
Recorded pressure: value=30 unit=bar
